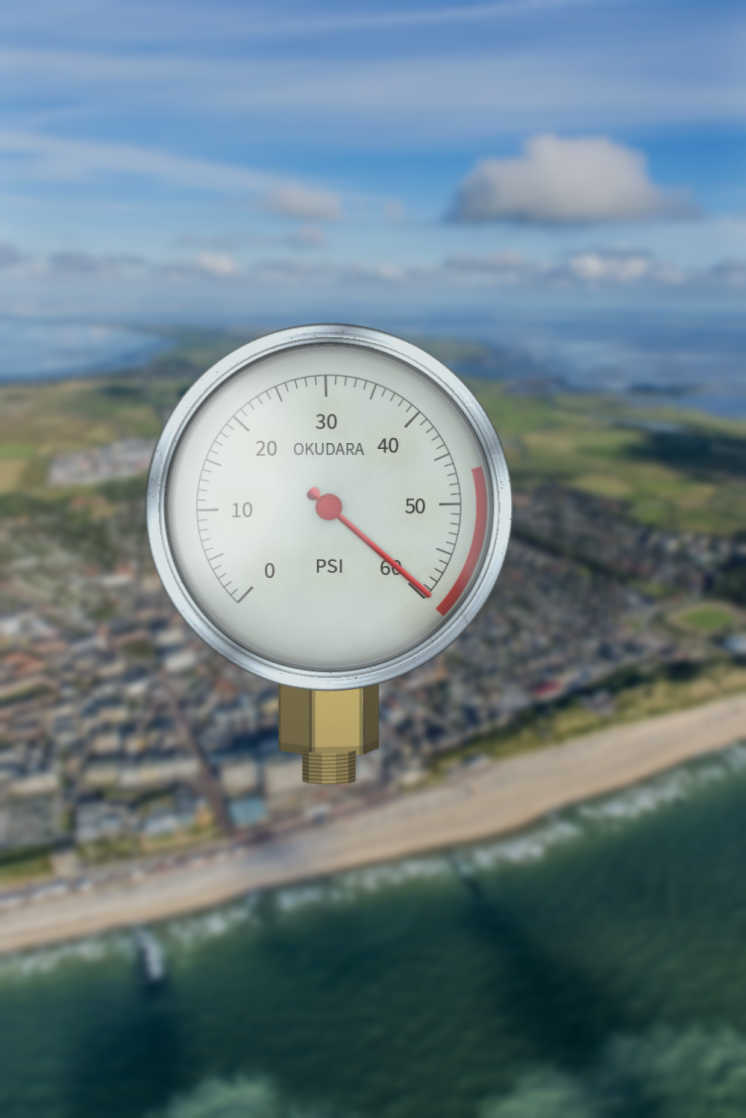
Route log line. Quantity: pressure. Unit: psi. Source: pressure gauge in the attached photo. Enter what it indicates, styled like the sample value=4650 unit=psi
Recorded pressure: value=59.5 unit=psi
